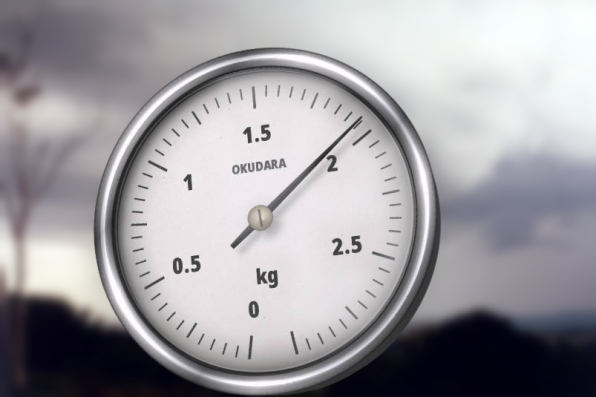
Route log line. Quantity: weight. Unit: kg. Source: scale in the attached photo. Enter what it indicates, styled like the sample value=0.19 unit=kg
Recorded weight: value=1.95 unit=kg
